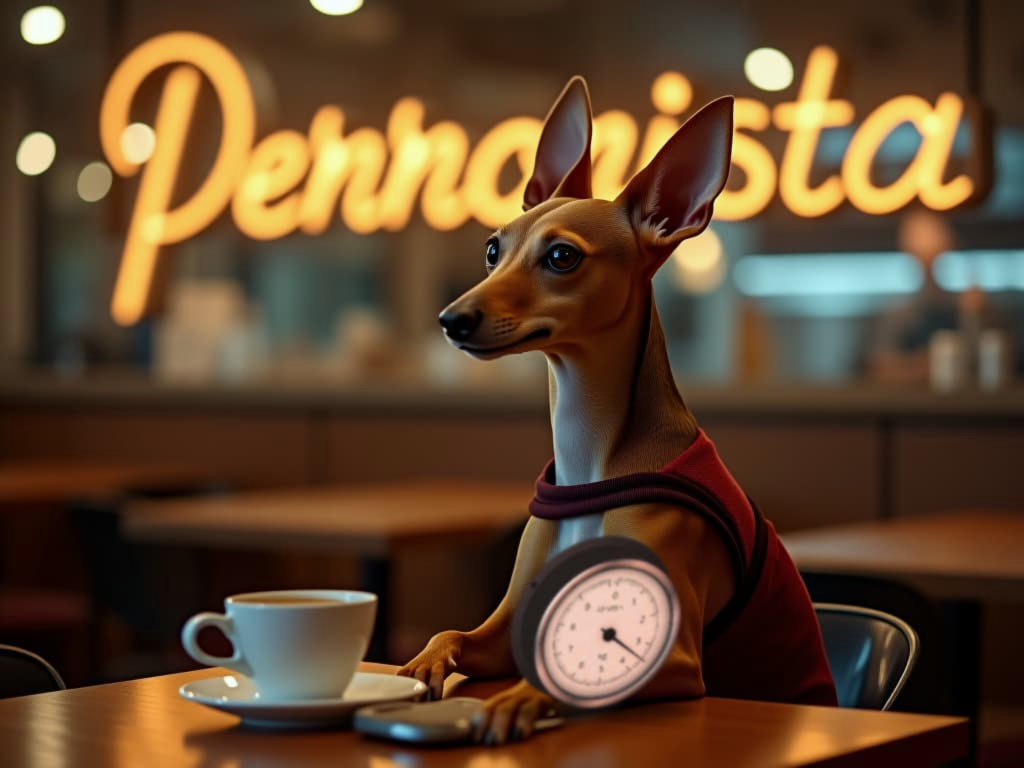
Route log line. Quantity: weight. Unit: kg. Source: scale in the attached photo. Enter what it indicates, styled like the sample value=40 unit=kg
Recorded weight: value=3.5 unit=kg
